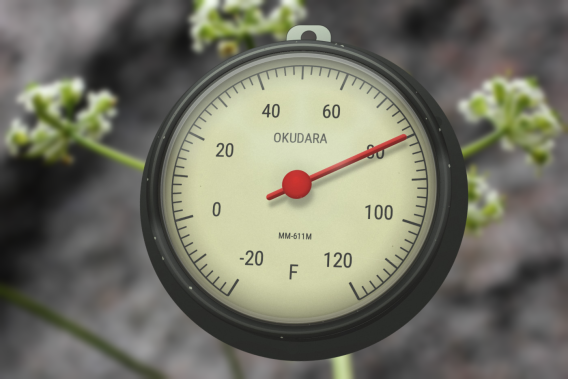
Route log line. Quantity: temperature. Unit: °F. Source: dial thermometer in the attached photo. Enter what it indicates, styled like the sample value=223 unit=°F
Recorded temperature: value=80 unit=°F
